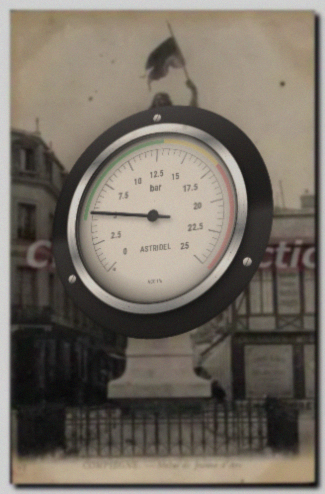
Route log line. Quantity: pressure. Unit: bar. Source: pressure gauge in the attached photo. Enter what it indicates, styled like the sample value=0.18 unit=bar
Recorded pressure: value=5 unit=bar
